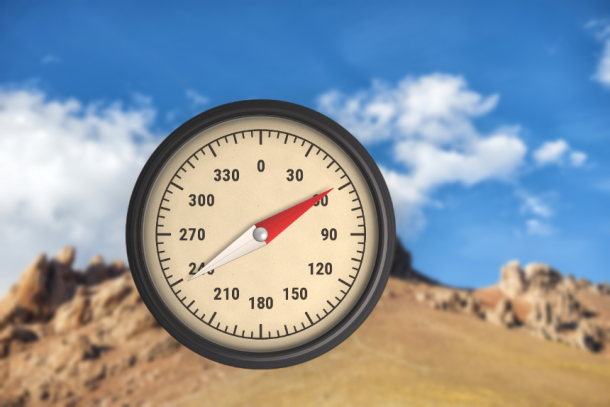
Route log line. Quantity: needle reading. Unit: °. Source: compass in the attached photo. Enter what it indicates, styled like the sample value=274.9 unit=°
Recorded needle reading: value=57.5 unit=°
